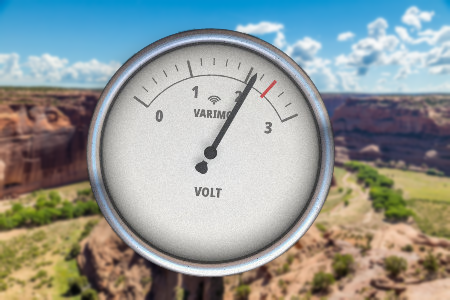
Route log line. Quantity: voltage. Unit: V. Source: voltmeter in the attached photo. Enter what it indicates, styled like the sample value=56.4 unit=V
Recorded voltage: value=2.1 unit=V
